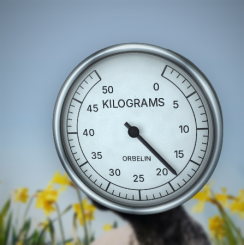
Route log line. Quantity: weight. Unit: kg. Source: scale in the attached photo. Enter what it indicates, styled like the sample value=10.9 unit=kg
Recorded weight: value=18 unit=kg
